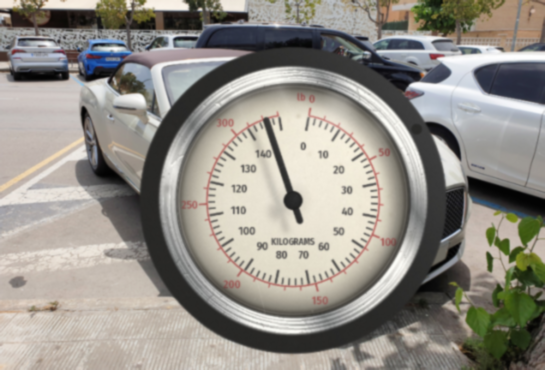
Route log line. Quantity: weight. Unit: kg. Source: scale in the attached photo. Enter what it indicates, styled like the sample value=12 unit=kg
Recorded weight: value=146 unit=kg
